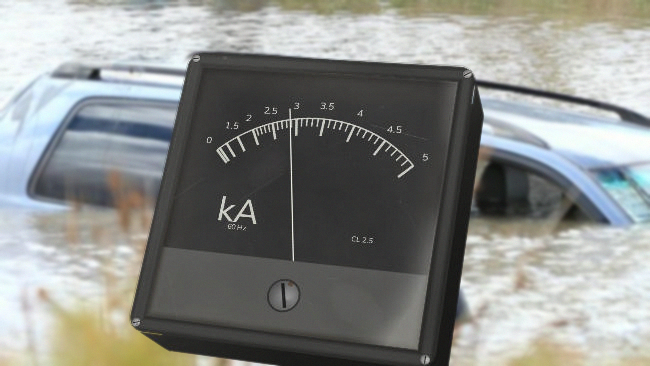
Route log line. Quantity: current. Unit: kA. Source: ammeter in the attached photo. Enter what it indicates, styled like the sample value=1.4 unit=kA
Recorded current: value=2.9 unit=kA
